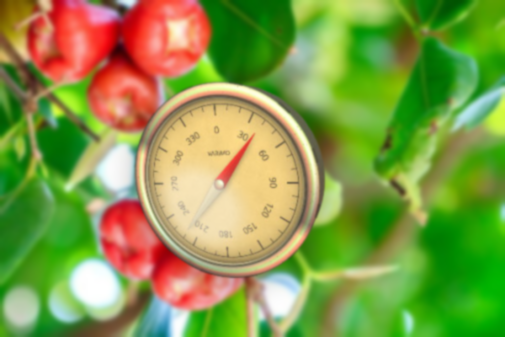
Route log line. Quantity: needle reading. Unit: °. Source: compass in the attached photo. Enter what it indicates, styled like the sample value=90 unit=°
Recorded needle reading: value=40 unit=°
